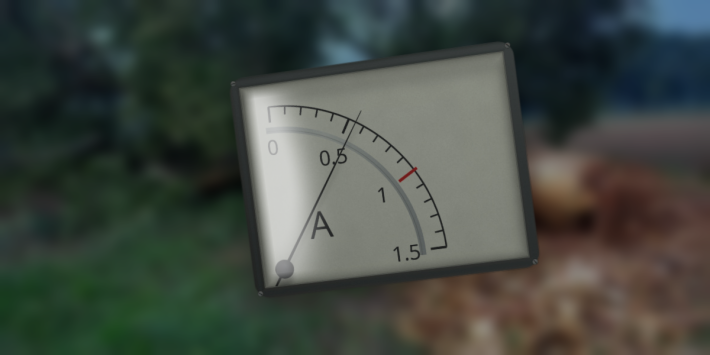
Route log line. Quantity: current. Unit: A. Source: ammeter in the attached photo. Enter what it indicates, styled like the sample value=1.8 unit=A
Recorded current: value=0.55 unit=A
